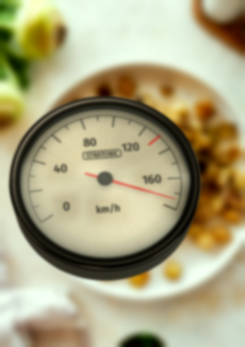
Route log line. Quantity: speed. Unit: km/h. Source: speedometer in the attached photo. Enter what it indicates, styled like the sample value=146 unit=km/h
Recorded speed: value=175 unit=km/h
